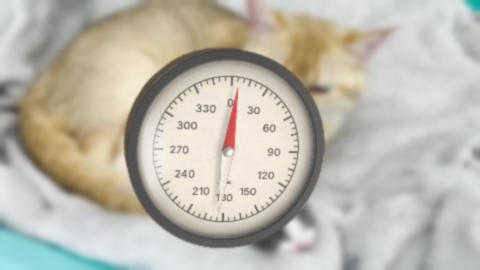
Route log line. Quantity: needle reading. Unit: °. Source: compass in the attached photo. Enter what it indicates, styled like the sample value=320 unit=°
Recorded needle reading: value=5 unit=°
